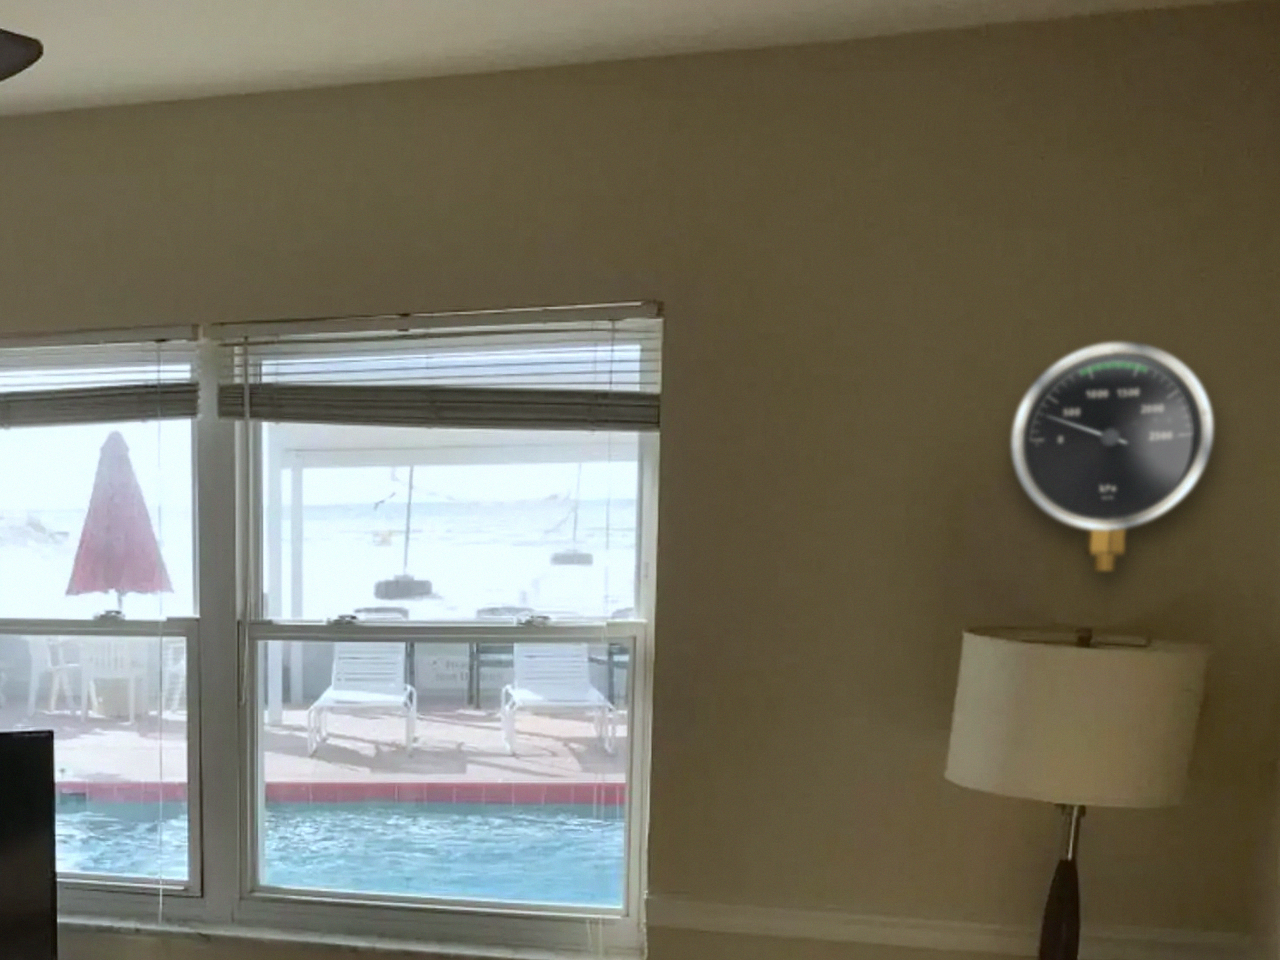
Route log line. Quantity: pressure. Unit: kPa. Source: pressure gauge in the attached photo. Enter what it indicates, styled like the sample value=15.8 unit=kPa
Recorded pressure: value=300 unit=kPa
